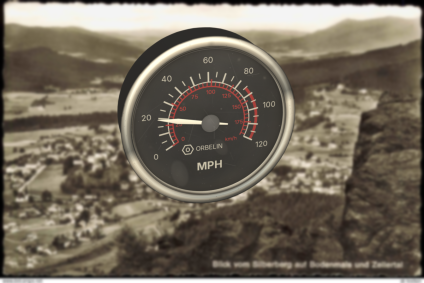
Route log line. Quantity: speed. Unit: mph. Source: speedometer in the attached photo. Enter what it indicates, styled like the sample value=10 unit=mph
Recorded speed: value=20 unit=mph
